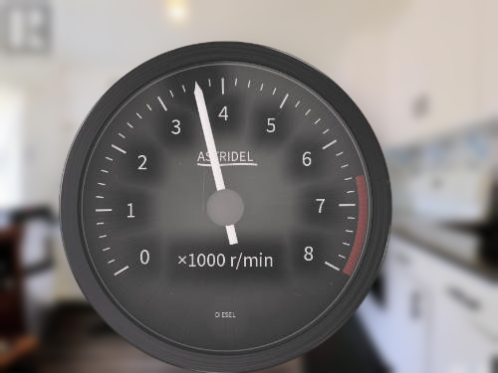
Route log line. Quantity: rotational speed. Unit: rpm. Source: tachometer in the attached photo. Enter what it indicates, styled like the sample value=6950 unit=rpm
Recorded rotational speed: value=3600 unit=rpm
